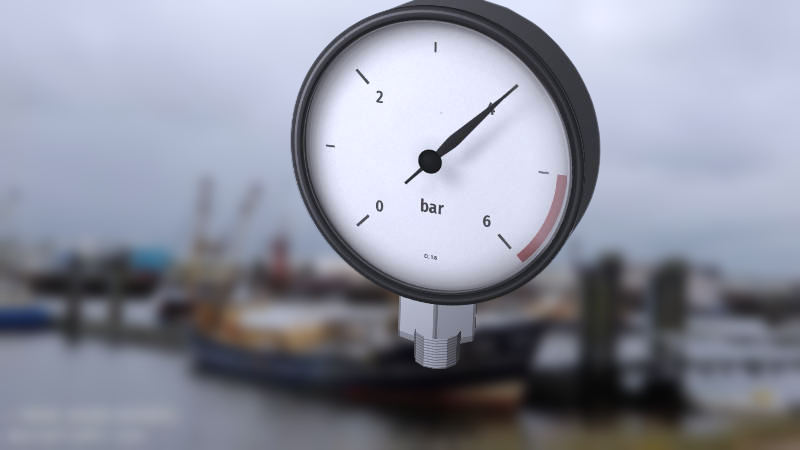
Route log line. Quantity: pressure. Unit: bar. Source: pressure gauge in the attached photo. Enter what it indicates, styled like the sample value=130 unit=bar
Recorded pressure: value=4 unit=bar
